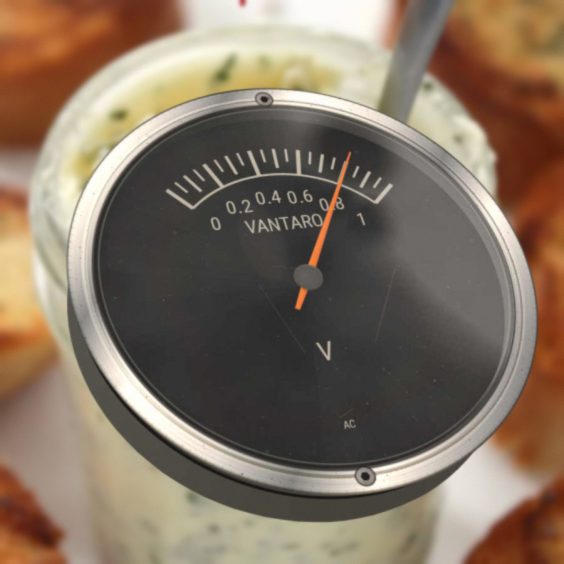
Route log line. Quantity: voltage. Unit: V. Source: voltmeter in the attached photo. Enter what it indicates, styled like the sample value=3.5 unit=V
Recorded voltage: value=0.8 unit=V
